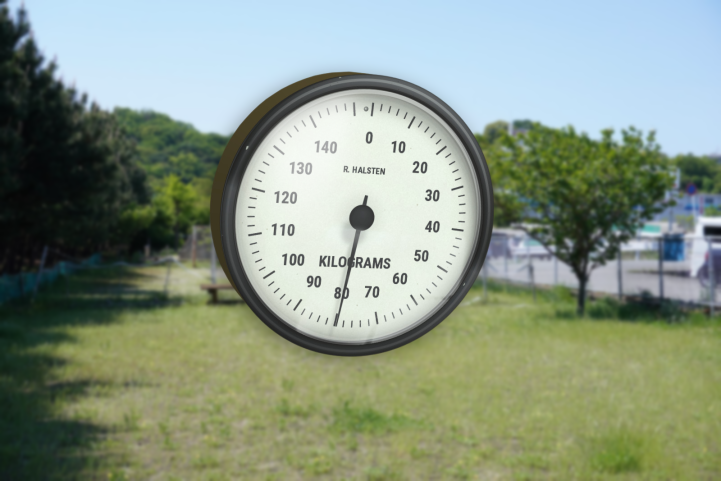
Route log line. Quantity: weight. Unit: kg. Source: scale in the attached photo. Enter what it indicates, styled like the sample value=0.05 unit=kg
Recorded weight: value=80 unit=kg
